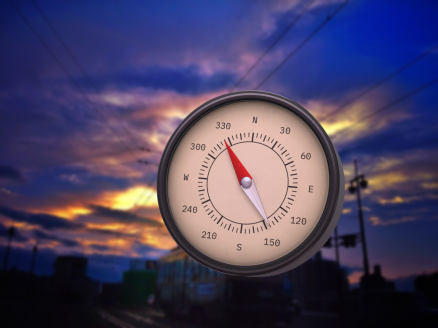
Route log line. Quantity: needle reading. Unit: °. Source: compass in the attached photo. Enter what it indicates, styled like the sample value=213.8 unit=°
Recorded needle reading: value=325 unit=°
